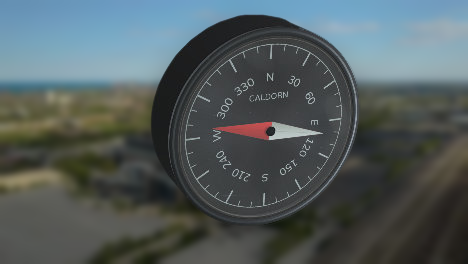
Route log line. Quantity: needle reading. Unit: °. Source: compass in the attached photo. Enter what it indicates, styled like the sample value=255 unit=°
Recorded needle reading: value=280 unit=°
